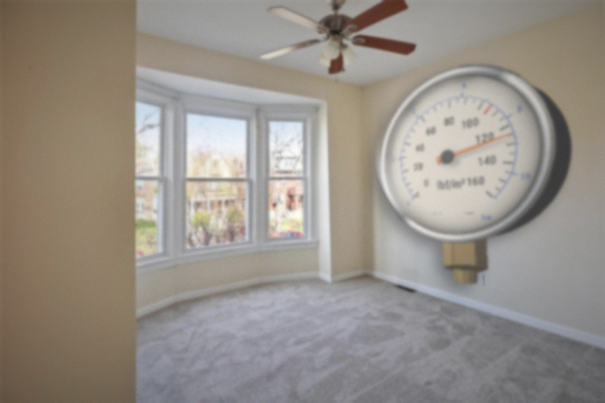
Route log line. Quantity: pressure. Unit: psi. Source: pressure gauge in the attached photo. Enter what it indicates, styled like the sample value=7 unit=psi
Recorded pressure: value=125 unit=psi
